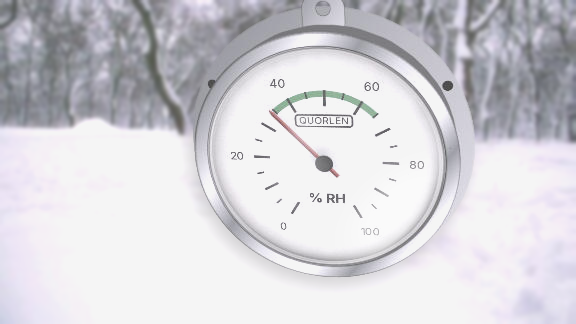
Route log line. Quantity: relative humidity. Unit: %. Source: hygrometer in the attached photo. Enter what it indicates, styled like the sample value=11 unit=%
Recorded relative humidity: value=35 unit=%
